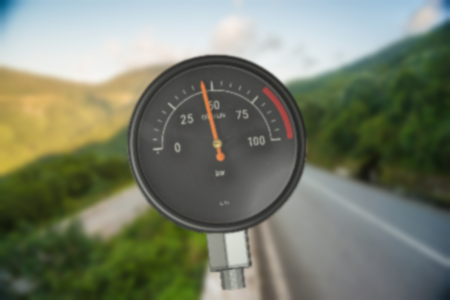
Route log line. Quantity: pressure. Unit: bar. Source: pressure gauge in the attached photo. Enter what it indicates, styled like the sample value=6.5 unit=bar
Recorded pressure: value=45 unit=bar
